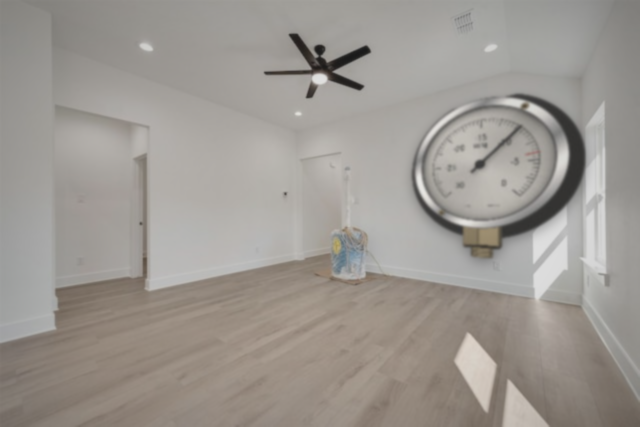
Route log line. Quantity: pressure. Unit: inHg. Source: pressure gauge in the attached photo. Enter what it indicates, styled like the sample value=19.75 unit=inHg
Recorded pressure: value=-10 unit=inHg
